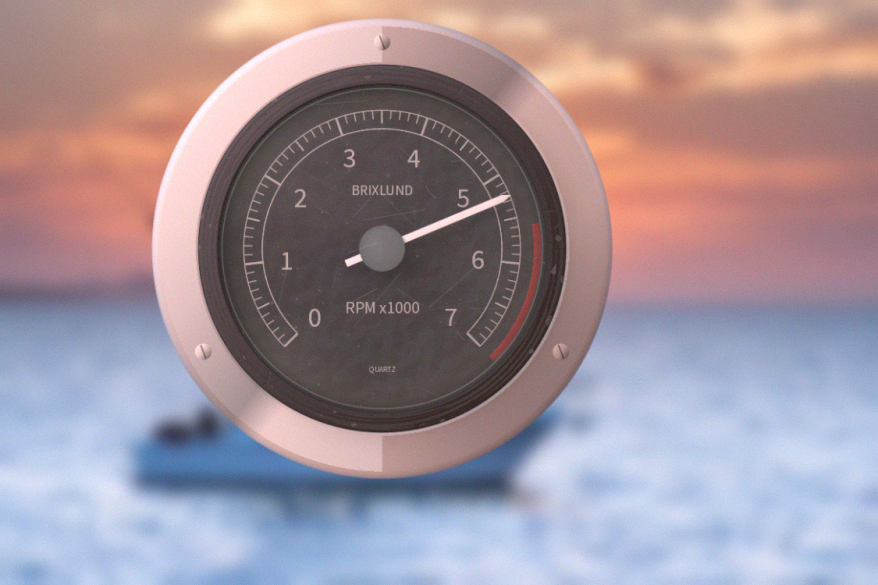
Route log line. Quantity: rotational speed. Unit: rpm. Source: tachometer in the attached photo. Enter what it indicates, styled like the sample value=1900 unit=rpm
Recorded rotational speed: value=5250 unit=rpm
